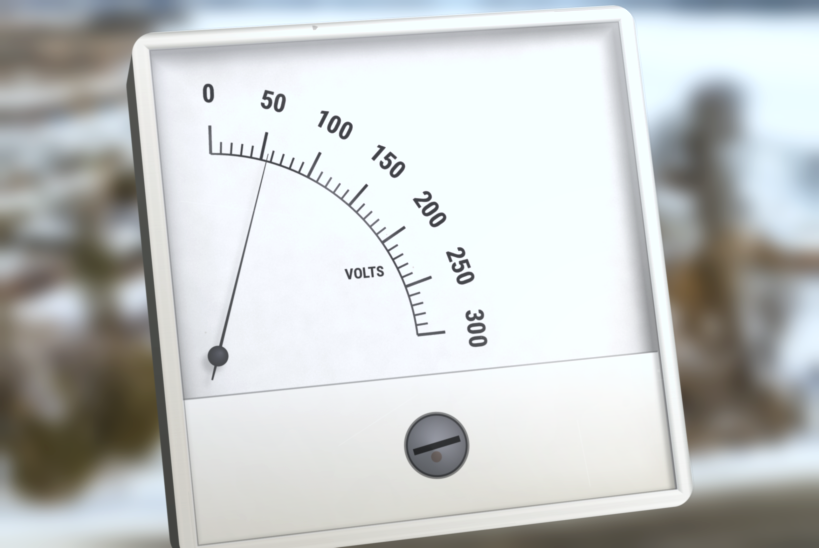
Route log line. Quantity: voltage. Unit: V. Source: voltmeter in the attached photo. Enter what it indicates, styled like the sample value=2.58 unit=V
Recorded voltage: value=55 unit=V
